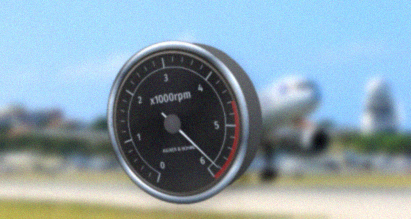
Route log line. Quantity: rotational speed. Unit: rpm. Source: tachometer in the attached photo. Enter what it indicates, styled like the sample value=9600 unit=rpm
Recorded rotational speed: value=5800 unit=rpm
